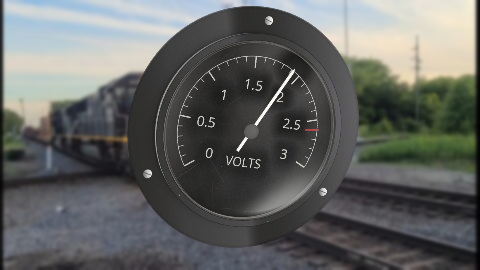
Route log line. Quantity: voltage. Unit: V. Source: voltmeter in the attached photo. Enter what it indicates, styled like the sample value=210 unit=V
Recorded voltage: value=1.9 unit=V
